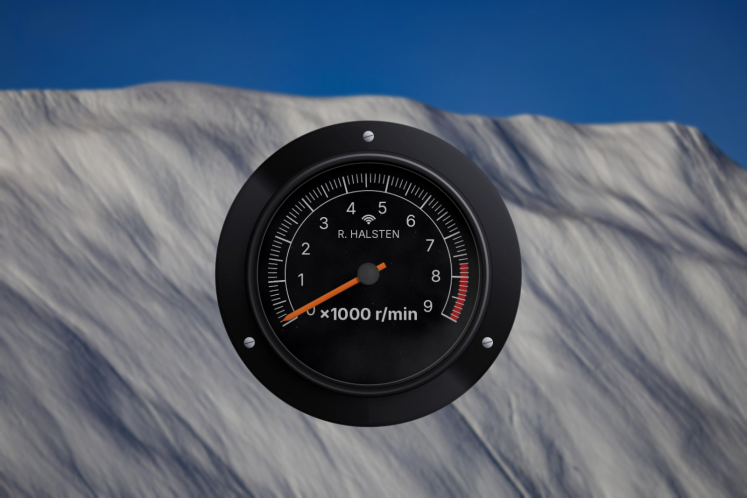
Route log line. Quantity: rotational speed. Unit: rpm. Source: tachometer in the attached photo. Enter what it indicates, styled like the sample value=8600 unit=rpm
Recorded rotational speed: value=100 unit=rpm
